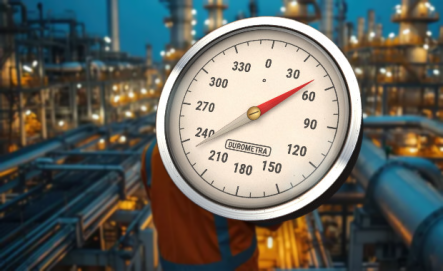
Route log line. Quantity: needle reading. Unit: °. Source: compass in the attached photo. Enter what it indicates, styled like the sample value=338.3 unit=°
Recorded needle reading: value=50 unit=°
